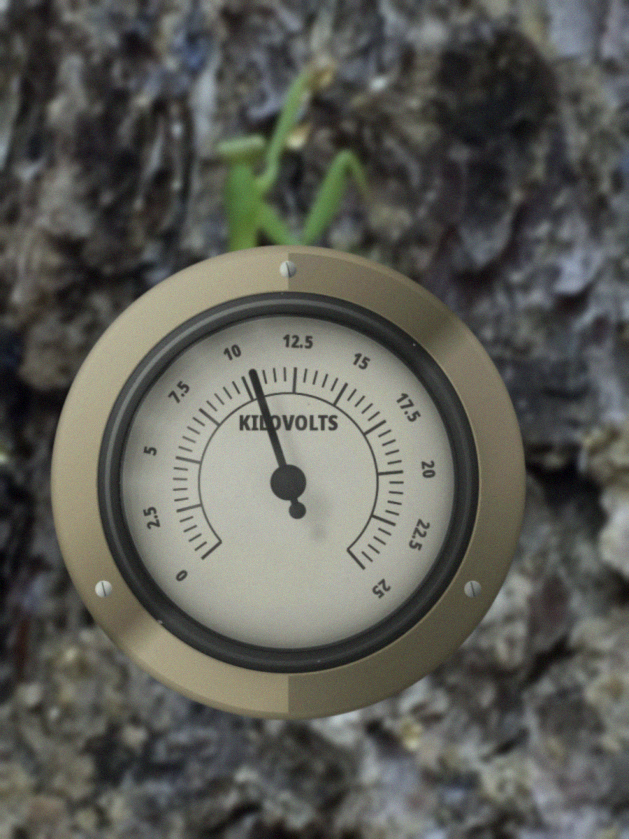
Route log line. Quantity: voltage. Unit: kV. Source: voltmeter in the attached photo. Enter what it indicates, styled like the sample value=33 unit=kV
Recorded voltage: value=10.5 unit=kV
